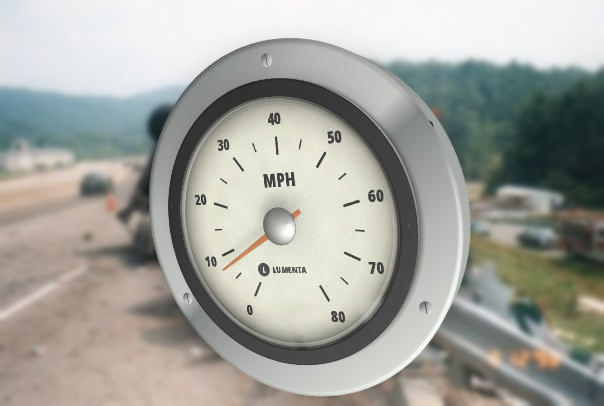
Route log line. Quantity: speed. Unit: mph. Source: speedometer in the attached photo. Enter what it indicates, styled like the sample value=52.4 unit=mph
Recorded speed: value=7.5 unit=mph
